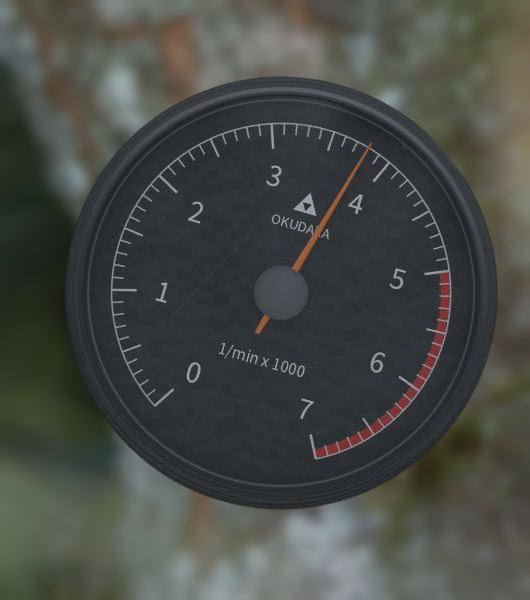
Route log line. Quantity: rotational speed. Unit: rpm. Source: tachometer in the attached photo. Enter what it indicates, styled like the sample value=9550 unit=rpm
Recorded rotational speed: value=3800 unit=rpm
